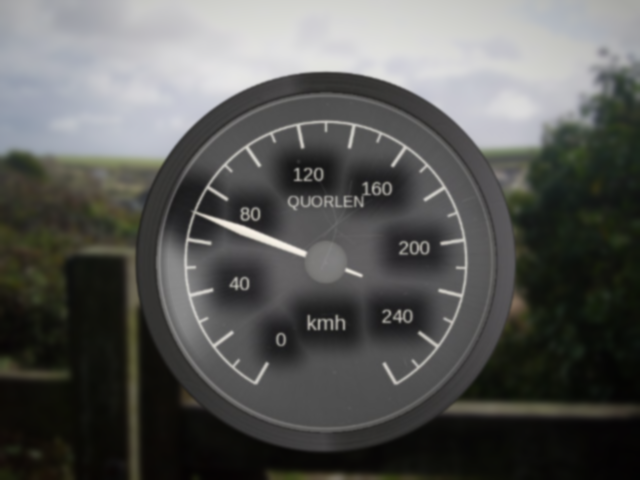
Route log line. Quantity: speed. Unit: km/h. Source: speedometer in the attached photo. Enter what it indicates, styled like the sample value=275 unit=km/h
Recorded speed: value=70 unit=km/h
